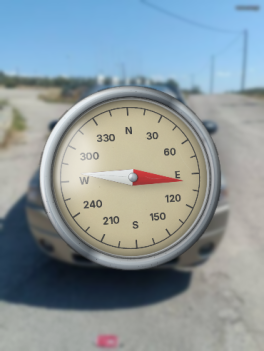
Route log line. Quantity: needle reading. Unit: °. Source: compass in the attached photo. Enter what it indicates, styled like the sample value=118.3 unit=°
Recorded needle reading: value=97.5 unit=°
